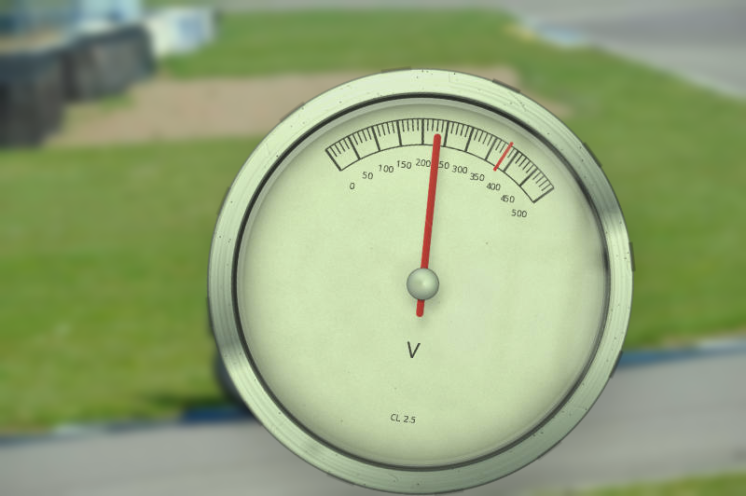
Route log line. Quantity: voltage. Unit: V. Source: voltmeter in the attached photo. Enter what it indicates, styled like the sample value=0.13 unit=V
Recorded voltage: value=230 unit=V
